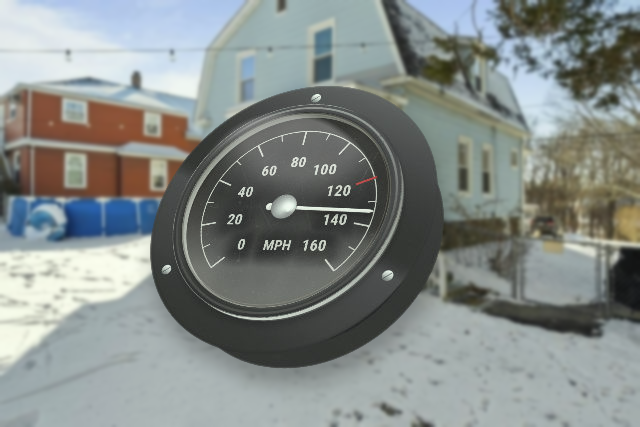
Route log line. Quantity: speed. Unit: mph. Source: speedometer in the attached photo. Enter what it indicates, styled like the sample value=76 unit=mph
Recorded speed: value=135 unit=mph
